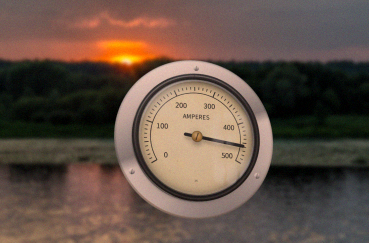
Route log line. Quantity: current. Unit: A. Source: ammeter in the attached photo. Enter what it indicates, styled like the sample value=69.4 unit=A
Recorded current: value=460 unit=A
